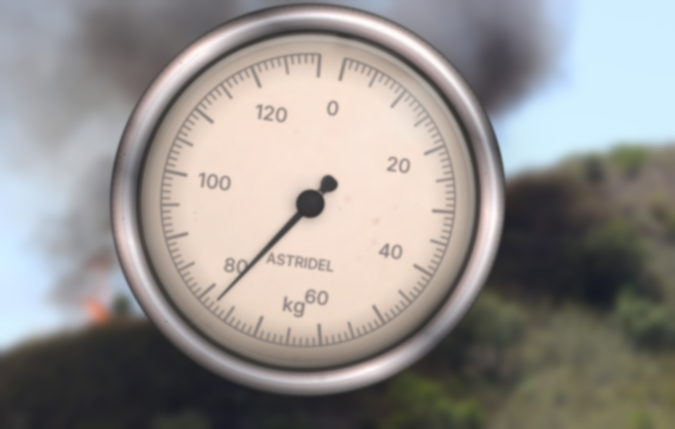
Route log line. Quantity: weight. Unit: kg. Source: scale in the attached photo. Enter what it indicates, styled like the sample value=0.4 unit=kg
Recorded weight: value=78 unit=kg
